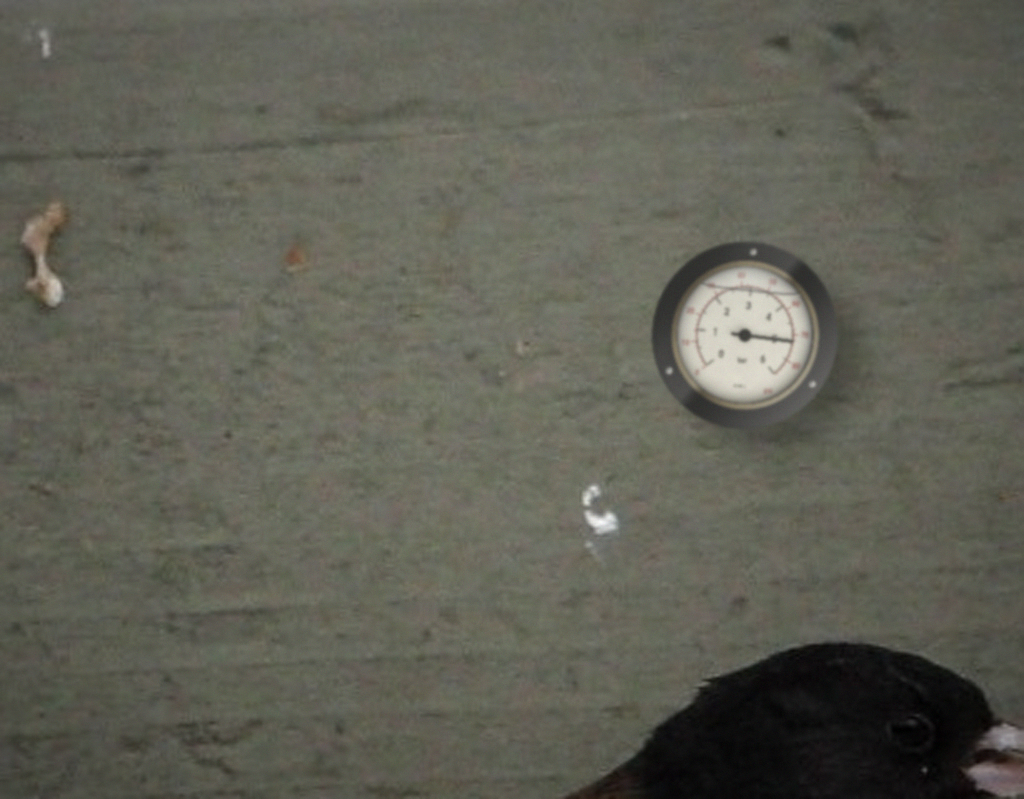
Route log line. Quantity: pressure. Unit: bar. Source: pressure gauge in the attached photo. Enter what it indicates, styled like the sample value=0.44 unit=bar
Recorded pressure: value=5 unit=bar
